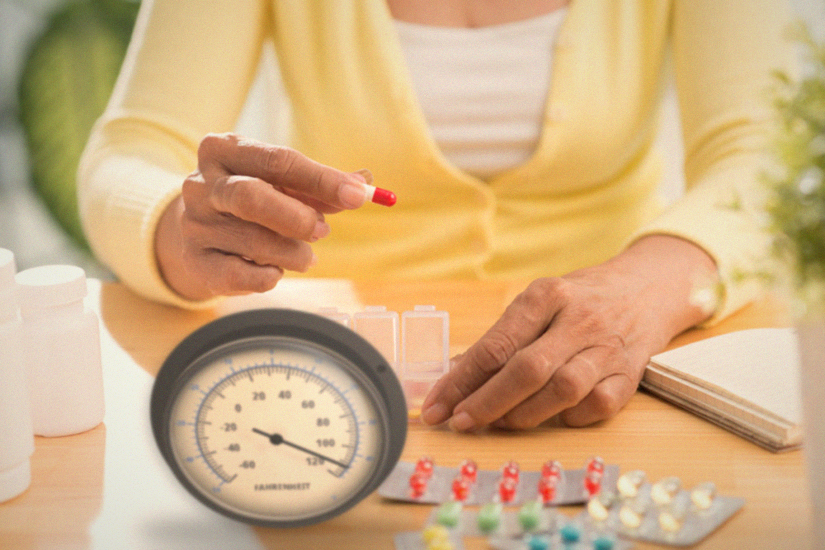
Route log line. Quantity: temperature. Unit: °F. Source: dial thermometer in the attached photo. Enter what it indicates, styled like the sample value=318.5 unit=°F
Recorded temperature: value=110 unit=°F
